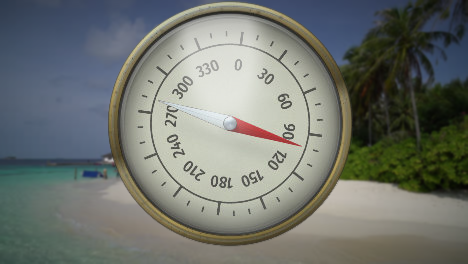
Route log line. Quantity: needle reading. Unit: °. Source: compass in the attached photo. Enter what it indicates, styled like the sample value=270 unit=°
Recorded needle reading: value=100 unit=°
